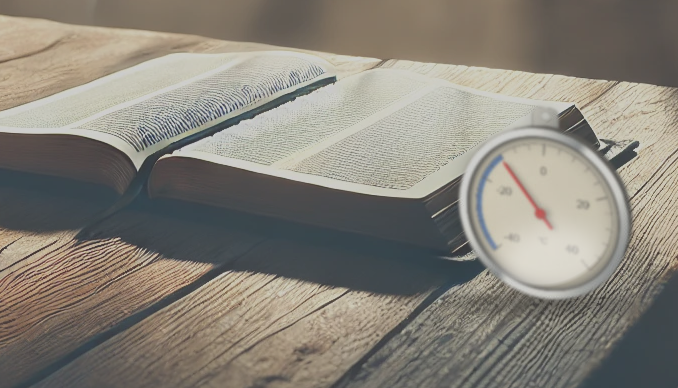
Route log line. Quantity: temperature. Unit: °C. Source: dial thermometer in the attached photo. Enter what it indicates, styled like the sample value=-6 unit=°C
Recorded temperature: value=-12 unit=°C
